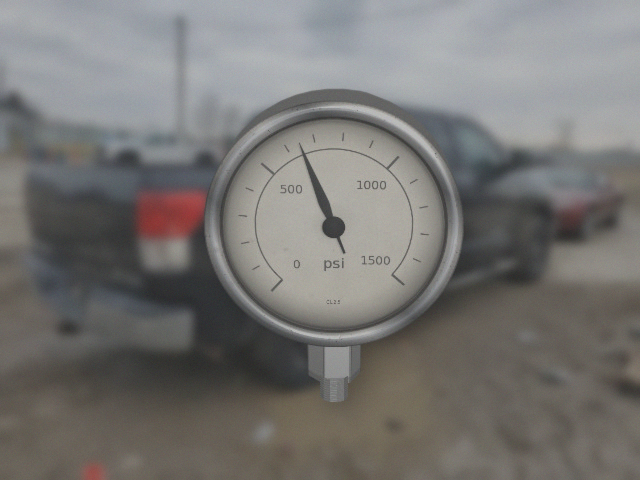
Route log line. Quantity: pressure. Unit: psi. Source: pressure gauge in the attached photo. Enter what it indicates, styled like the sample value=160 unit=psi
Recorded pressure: value=650 unit=psi
